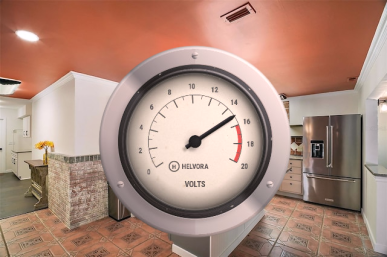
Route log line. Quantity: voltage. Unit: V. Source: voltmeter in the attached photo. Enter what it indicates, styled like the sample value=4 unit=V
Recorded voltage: value=15 unit=V
